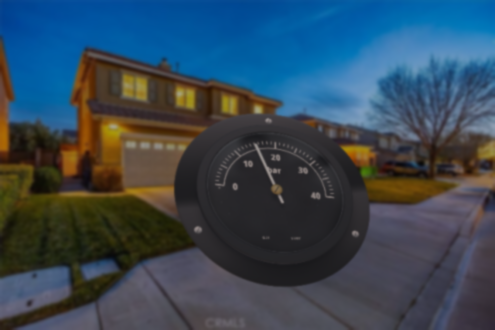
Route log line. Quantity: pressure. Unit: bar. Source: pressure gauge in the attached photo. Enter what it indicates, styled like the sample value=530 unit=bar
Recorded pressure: value=15 unit=bar
